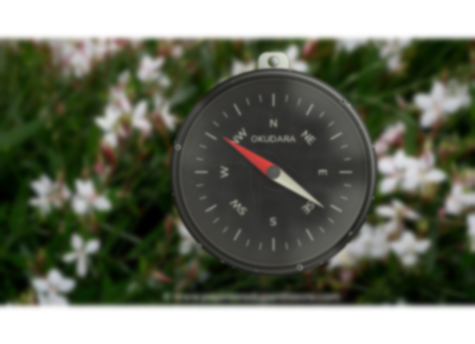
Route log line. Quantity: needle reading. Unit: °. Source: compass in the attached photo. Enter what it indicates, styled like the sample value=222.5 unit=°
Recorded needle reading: value=305 unit=°
